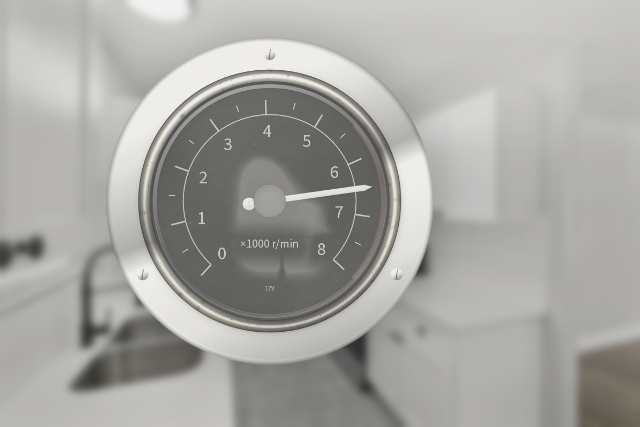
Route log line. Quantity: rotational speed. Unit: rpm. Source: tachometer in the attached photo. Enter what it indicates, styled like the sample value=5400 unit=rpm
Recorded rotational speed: value=6500 unit=rpm
